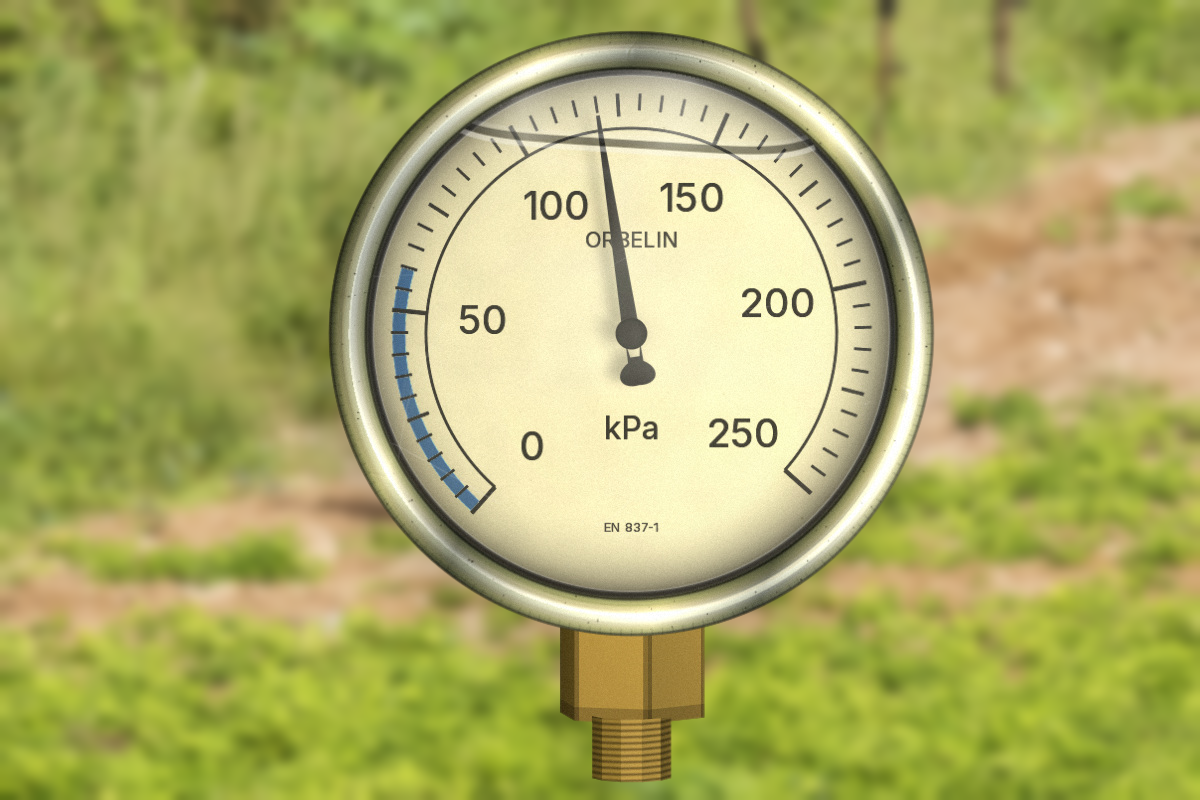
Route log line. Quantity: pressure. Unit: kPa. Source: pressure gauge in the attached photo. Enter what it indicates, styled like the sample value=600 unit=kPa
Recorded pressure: value=120 unit=kPa
